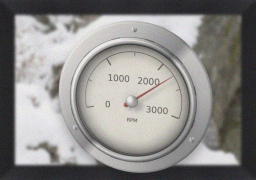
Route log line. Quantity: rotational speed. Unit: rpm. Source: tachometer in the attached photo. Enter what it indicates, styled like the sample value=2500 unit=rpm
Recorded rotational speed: value=2250 unit=rpm
